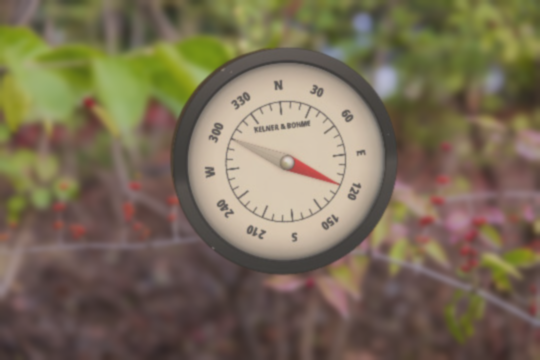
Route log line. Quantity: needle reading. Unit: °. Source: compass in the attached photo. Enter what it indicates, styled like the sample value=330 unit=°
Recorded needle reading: value=120 unit=°
